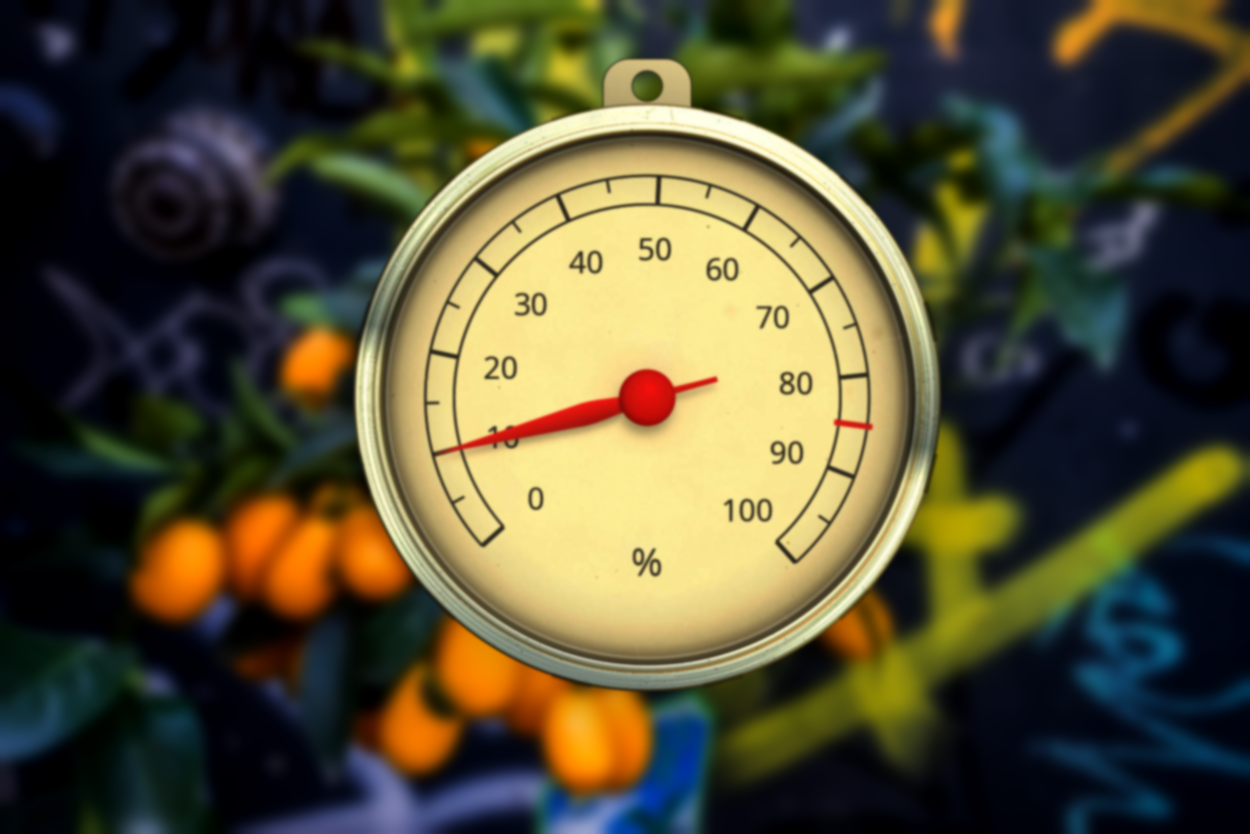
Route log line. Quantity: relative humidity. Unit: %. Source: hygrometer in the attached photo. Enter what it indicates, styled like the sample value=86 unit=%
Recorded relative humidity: value=10 unit=%
